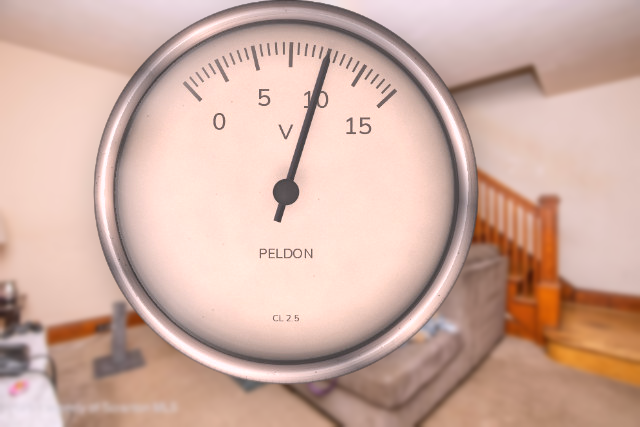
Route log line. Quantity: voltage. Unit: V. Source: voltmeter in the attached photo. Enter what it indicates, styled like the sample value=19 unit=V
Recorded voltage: value=10 unit=V
